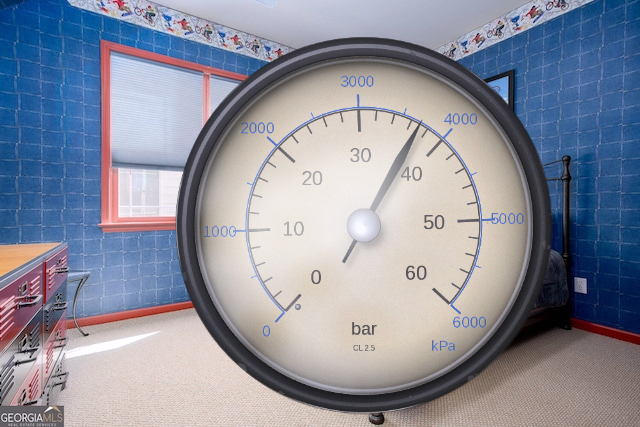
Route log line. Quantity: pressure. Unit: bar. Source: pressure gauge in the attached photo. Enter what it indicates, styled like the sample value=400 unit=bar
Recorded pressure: value=37 unit=bar
